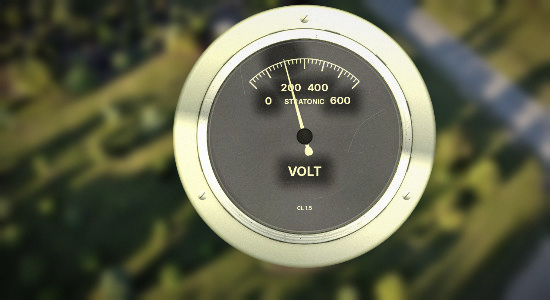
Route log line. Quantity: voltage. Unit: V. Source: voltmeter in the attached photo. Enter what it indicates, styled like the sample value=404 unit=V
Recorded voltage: value=200 unit=V
